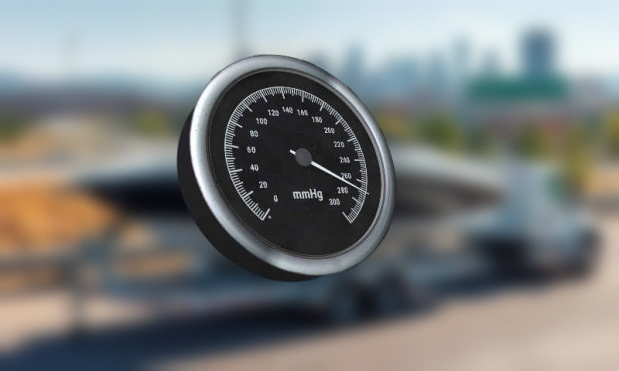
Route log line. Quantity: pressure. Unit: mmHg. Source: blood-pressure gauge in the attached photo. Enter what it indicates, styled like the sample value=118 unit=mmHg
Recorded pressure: value=270 unit=mmHg
